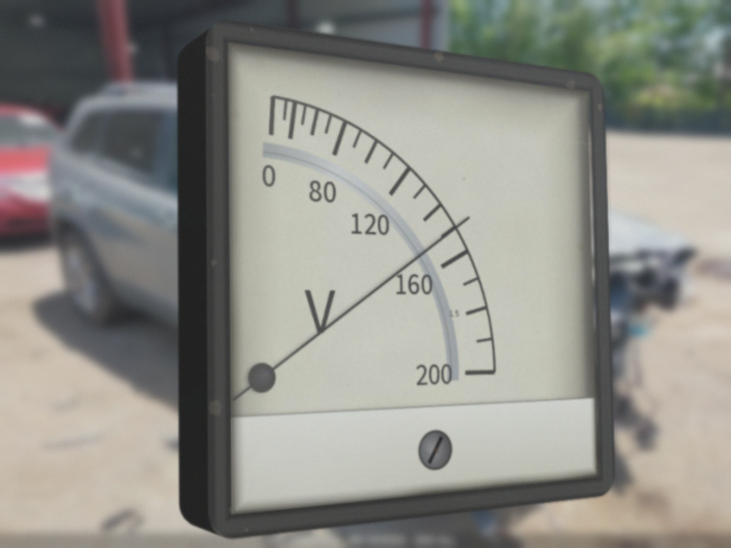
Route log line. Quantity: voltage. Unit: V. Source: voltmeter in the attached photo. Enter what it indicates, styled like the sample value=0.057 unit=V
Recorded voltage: value=150 unit=V
